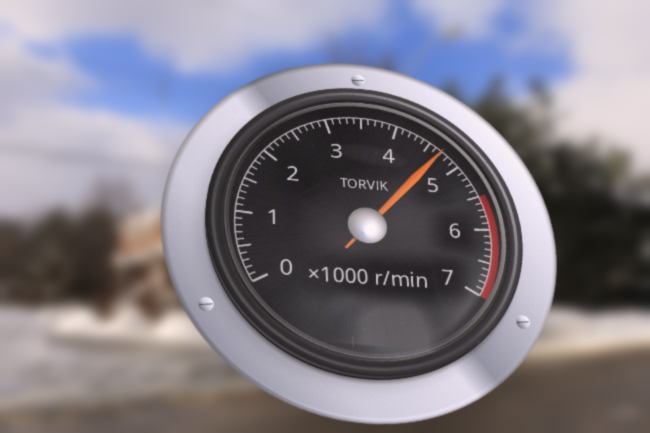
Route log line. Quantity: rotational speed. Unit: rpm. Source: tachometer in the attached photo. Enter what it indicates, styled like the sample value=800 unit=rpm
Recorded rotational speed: value=4700 unit=rpm
